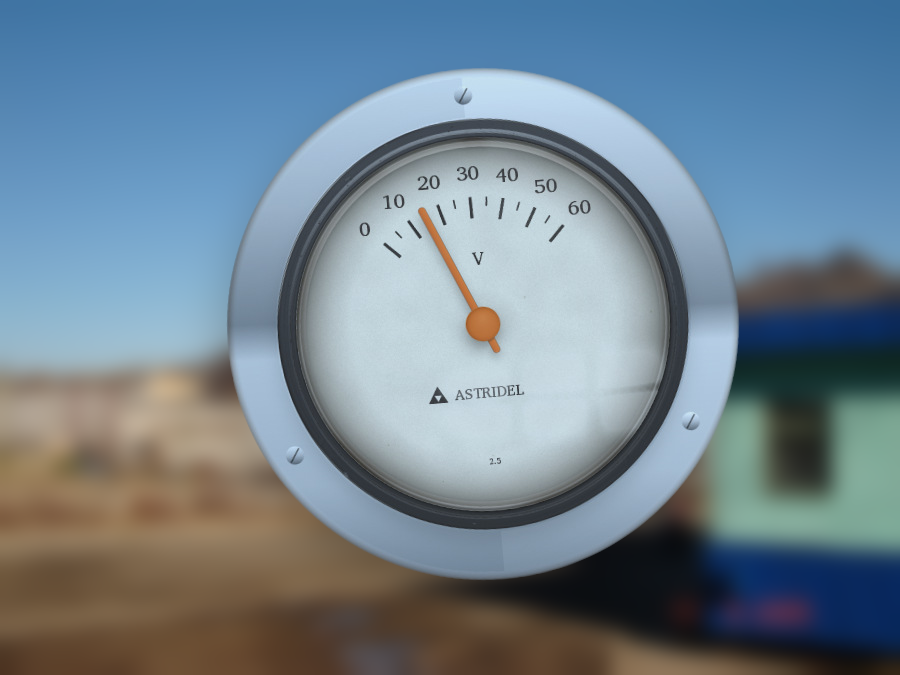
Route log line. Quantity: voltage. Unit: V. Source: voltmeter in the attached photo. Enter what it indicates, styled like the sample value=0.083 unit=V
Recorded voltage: value=15 unit=V
